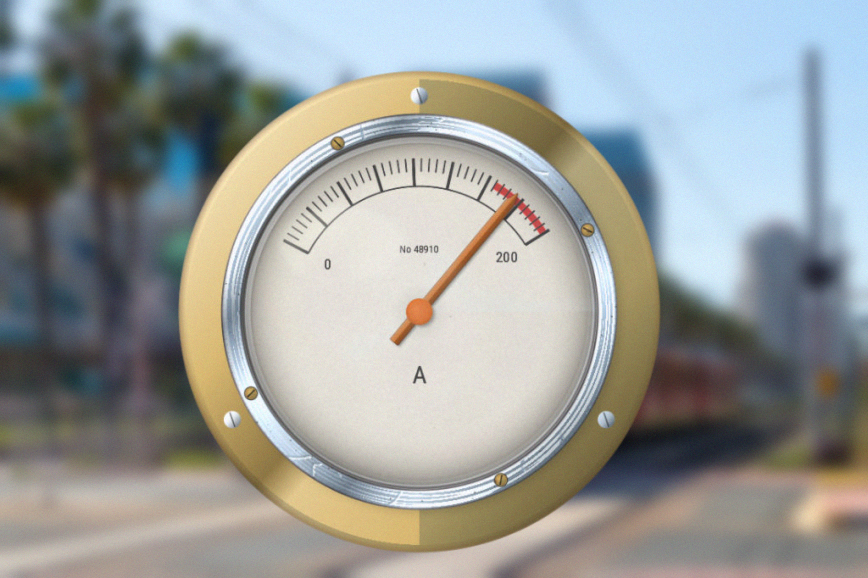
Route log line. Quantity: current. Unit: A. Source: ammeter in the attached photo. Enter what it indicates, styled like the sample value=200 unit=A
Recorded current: value=170 unit=A
